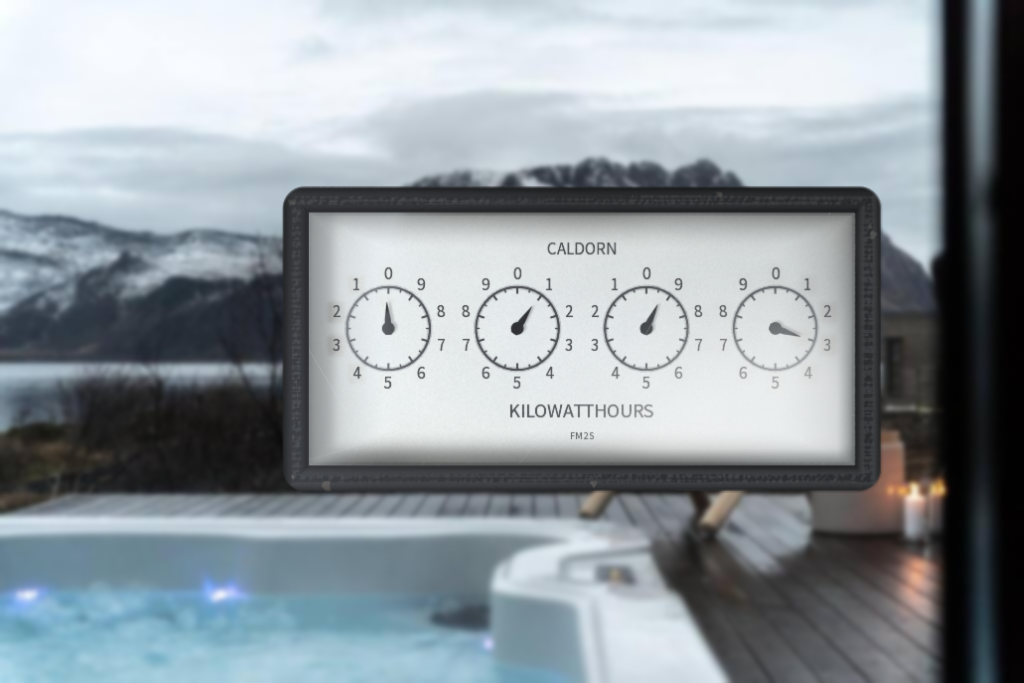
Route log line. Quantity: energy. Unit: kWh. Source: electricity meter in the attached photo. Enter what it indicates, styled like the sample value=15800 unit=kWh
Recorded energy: value=93 unit=kWh
